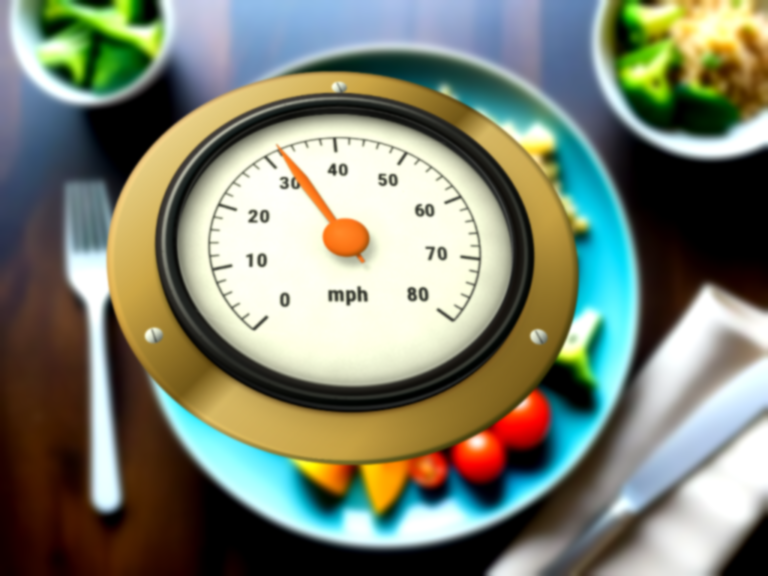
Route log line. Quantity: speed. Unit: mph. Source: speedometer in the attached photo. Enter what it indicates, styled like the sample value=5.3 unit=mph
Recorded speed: value=32 unit=mph
